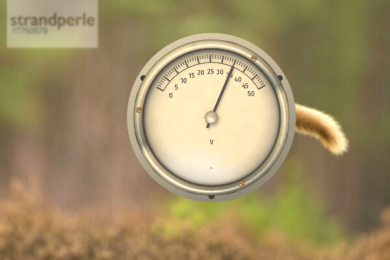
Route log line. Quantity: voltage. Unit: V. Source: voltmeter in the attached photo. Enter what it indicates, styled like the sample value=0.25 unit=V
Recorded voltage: value=35 unit=V
